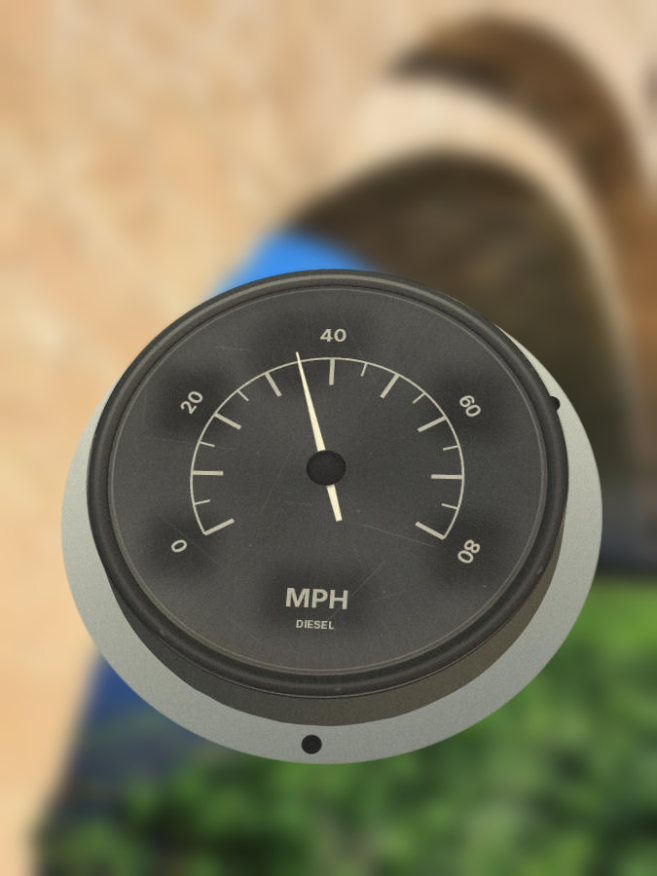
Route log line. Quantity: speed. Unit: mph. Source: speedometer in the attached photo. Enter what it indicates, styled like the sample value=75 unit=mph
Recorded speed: value=35 unit=mph
